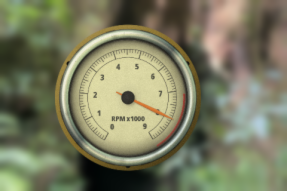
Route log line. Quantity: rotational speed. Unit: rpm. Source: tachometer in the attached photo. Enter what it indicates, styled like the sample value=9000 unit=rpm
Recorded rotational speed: value=8000 unit=rpm
